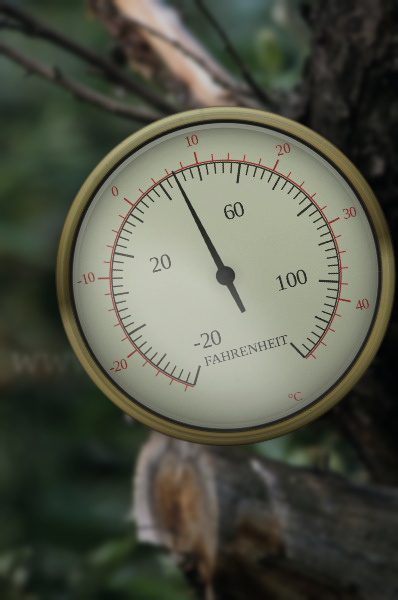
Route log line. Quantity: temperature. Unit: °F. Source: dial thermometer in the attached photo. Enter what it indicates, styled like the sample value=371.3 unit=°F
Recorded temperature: value=44 unit=°F
